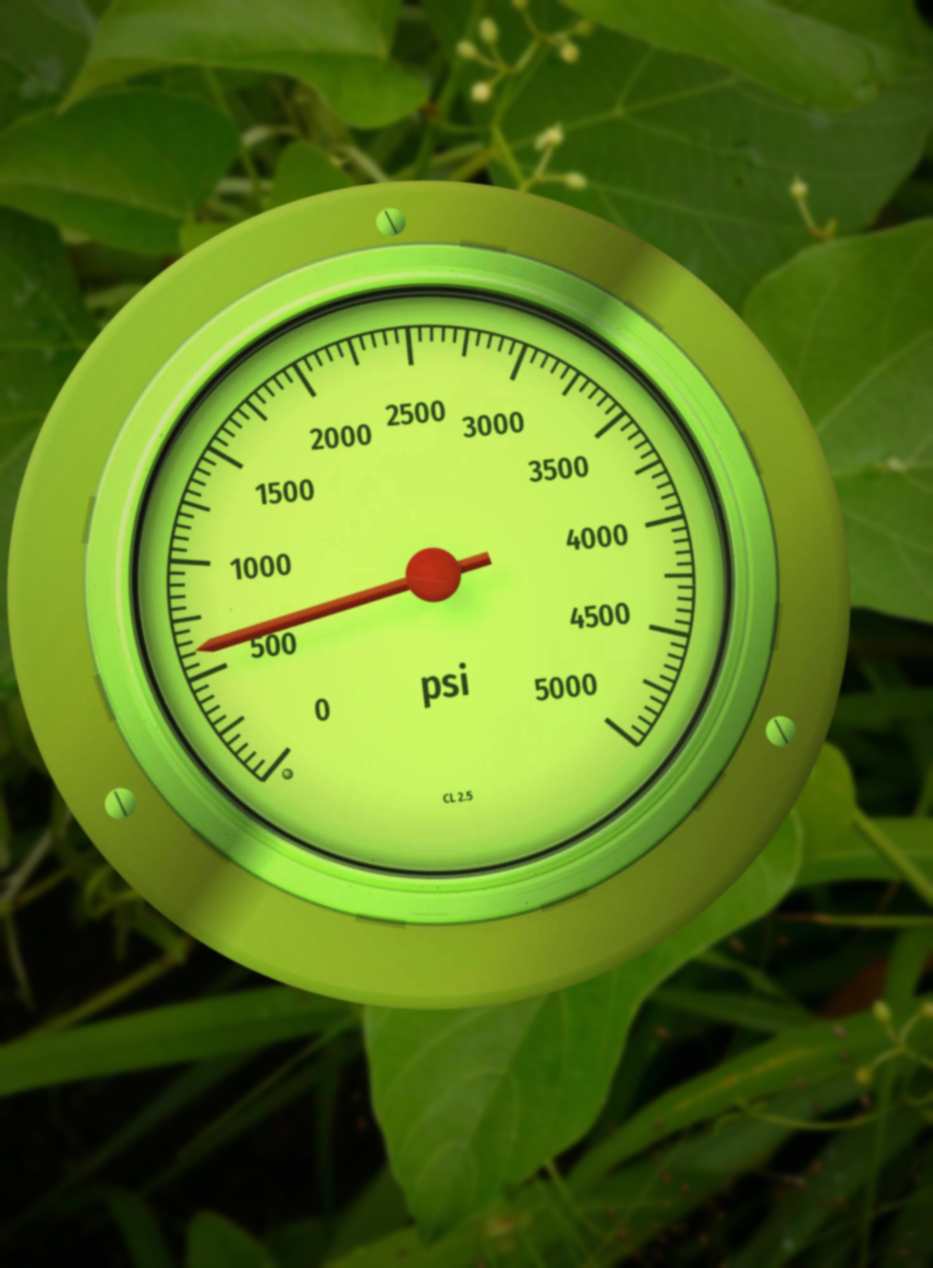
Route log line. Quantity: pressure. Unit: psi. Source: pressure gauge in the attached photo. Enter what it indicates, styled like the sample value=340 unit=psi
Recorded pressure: value=600 unit=psi
